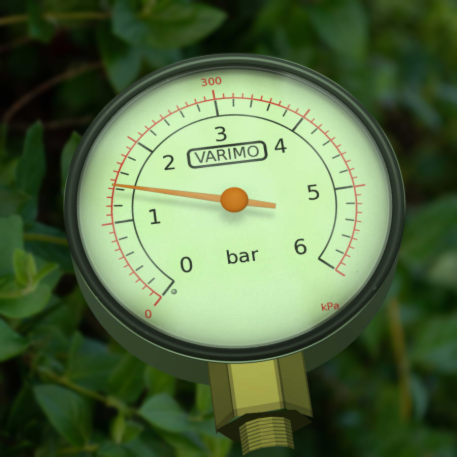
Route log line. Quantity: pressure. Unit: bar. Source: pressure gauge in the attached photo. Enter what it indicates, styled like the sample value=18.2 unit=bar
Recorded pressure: value=1.4 unit=bar
